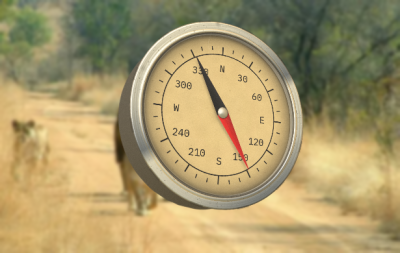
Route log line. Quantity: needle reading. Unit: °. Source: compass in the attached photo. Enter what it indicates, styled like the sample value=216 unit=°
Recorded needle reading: value=150 unit=°
